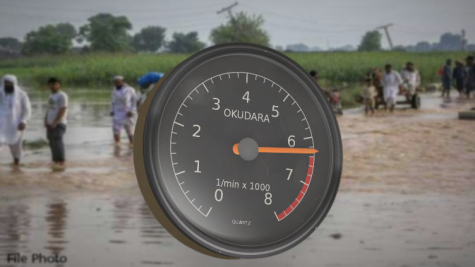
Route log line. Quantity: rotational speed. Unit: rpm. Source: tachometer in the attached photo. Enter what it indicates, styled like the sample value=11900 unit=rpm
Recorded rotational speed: value=6300 unit=rpm
